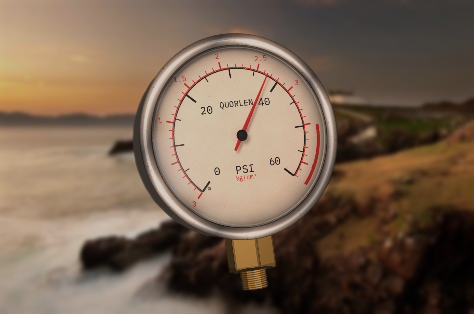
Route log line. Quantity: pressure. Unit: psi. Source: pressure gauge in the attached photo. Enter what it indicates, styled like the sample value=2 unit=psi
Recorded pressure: value=37.5 unit=psi
